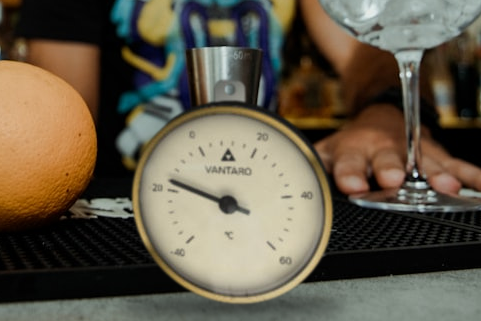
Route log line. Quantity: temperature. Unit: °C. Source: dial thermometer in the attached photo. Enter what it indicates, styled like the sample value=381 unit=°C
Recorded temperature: value=-16 unit=°C
